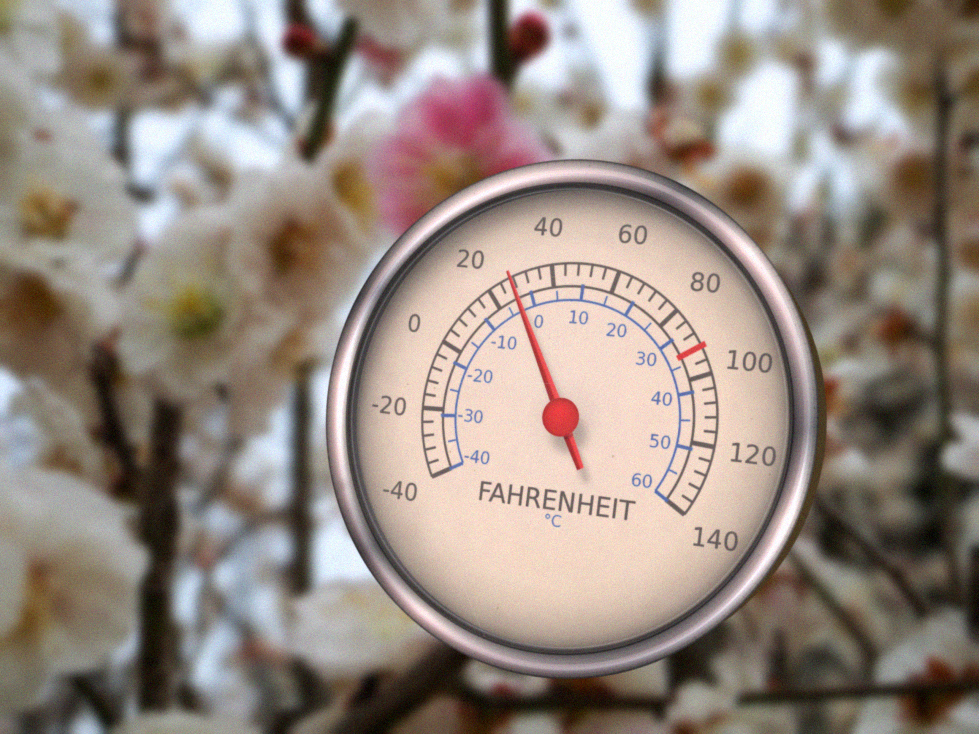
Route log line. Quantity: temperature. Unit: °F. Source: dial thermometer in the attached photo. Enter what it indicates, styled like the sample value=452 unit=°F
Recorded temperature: value=28 unit=°F
